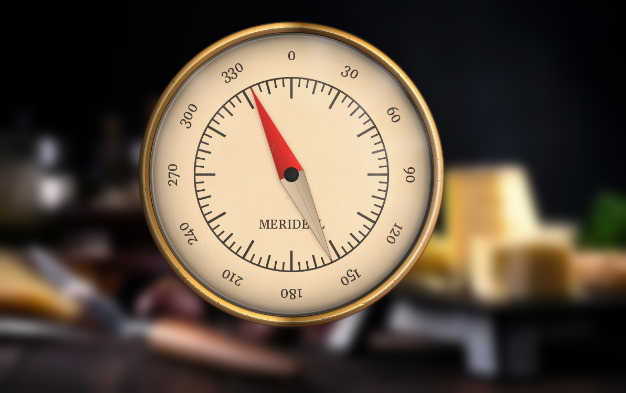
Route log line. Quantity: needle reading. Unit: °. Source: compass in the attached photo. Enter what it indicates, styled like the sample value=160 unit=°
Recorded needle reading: value=335 unit=°
